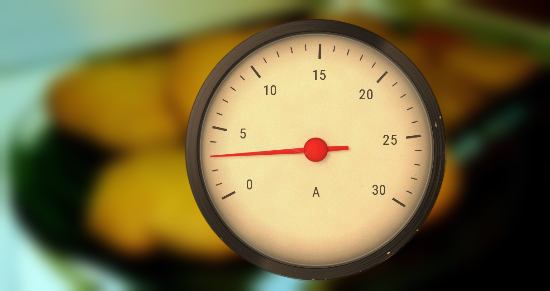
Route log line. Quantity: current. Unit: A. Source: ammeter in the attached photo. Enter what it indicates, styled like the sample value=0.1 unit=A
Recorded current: value=3 unit=A
